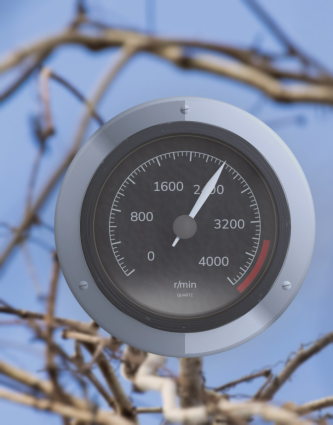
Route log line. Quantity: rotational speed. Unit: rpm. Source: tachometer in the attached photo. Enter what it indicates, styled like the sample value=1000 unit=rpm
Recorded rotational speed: value=2400 unit=rpm
